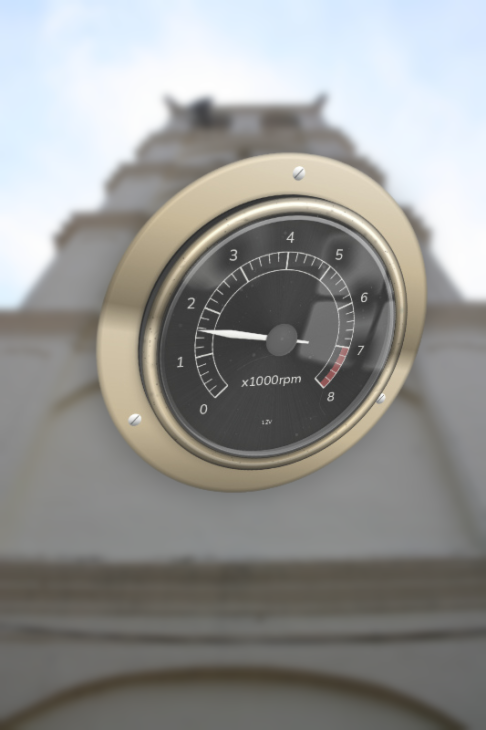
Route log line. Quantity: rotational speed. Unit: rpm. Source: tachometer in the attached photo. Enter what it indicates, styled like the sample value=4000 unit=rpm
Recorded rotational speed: value=1600 unit=rpm
